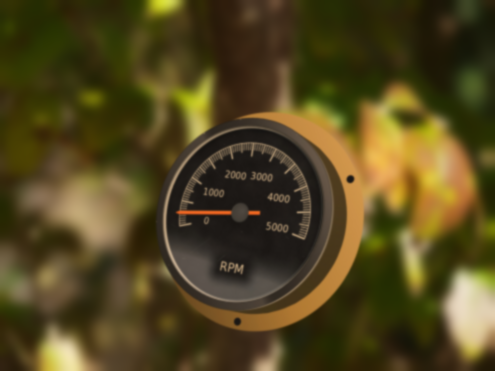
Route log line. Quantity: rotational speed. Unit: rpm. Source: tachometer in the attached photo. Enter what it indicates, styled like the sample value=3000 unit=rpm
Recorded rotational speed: value=250 unit=rpm
